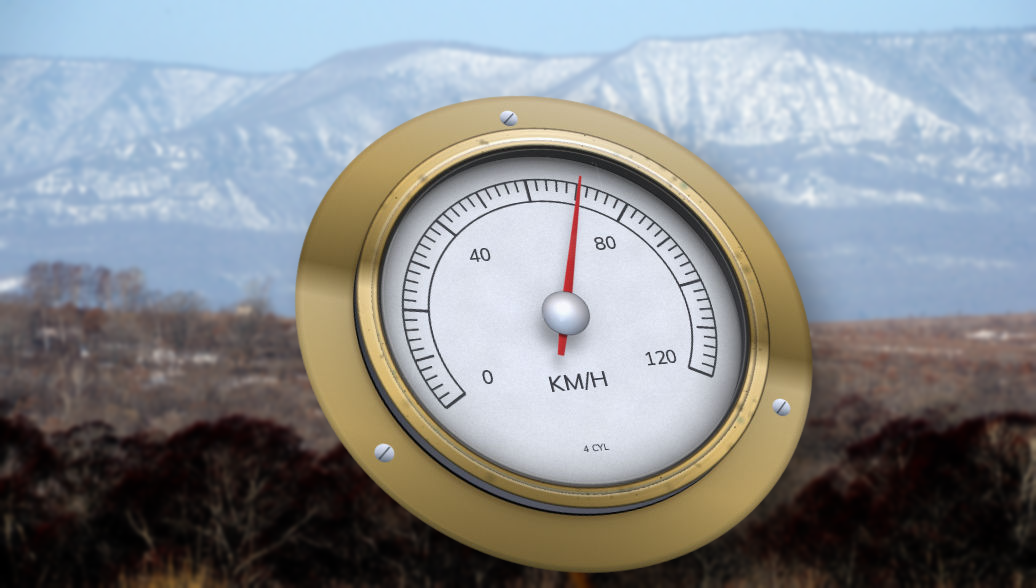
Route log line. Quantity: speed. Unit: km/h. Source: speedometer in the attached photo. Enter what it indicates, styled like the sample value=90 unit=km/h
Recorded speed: value=70 unit=km/h
